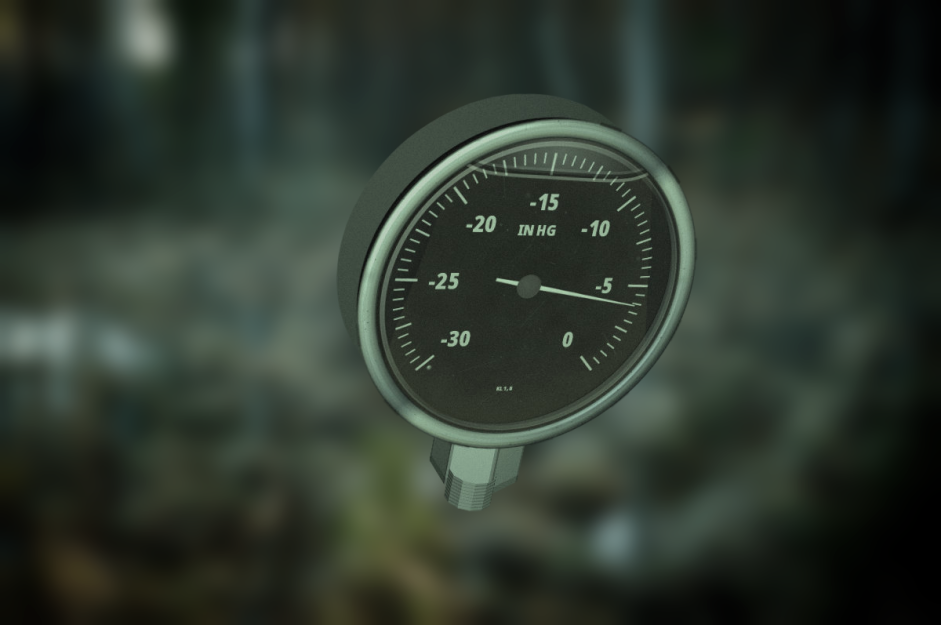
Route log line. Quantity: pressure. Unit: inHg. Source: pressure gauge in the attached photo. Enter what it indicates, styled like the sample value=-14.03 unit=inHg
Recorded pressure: value=-4 unit=inHg
